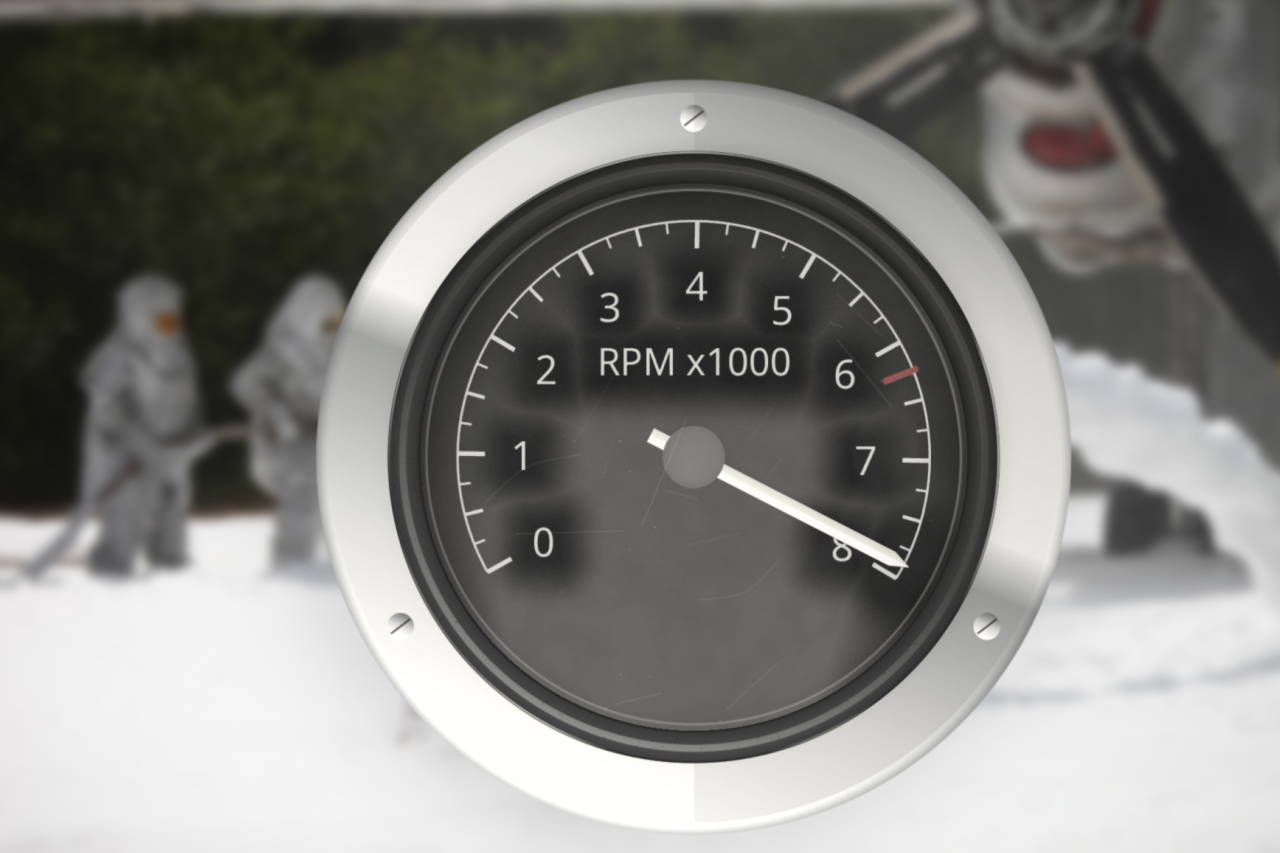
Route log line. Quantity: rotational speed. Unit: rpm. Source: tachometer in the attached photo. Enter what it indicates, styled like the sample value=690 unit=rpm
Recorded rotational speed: value=7875 unit=rpm
